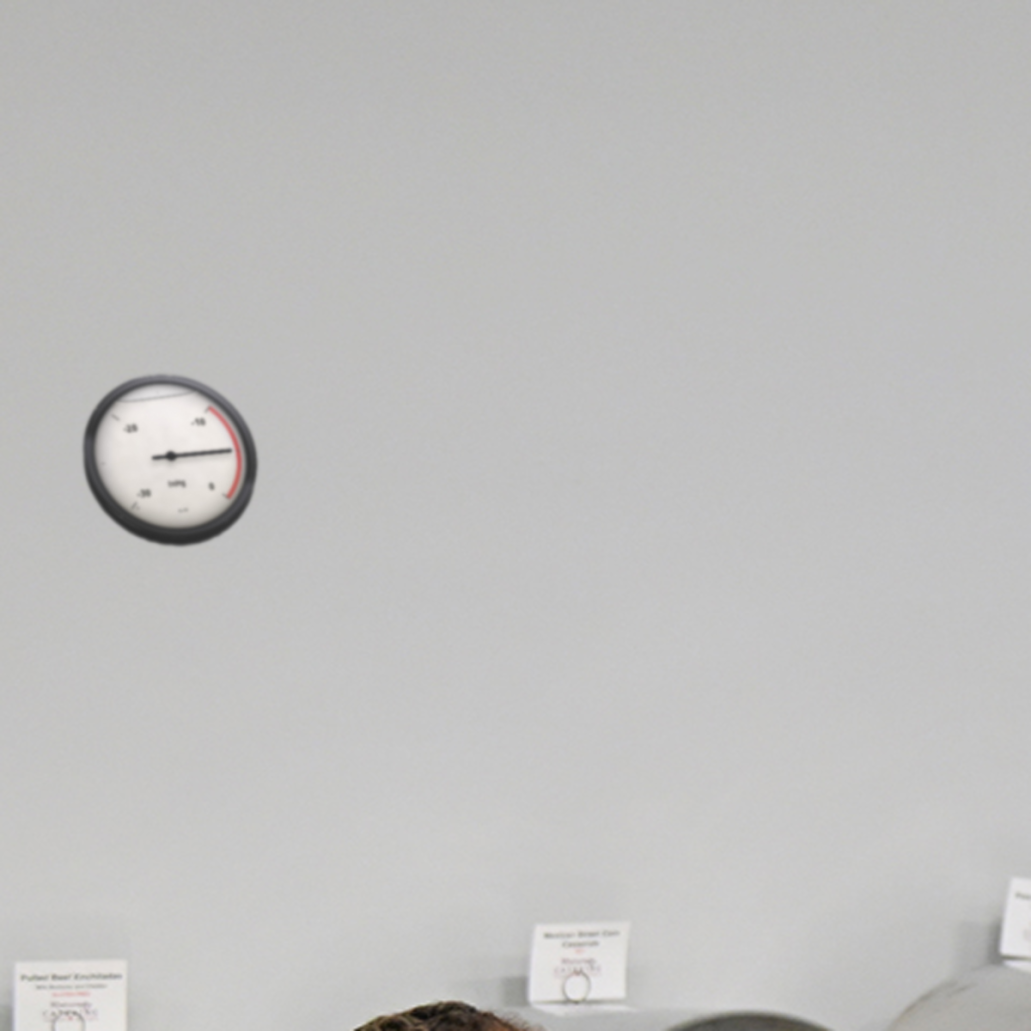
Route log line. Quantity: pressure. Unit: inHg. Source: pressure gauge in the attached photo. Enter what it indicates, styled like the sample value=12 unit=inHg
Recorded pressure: value=-5 unit=inHg
